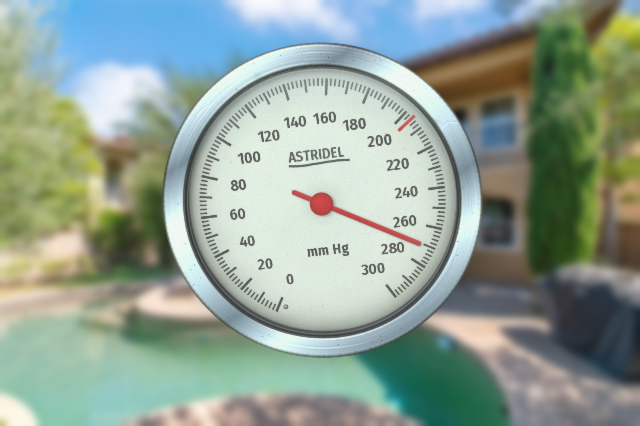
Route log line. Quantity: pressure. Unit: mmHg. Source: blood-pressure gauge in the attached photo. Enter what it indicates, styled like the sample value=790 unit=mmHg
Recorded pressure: value=270 unit=mmHg
